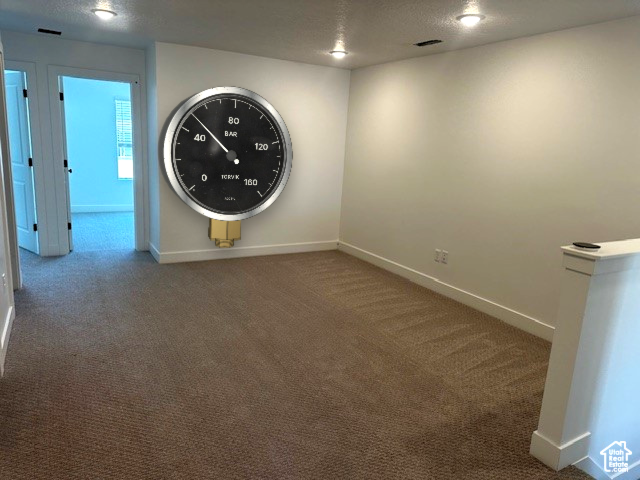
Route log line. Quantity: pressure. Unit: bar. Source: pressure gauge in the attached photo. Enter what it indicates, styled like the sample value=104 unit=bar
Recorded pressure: value=50 unit=bar
